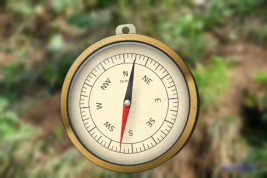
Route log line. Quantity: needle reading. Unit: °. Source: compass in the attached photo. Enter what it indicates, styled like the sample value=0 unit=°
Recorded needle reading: value=195 unit=°
